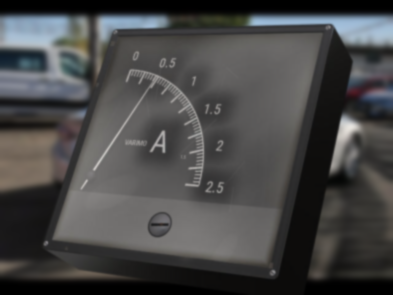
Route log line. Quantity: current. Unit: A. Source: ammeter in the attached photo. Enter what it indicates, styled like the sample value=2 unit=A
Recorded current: value=0.5 unit=A
